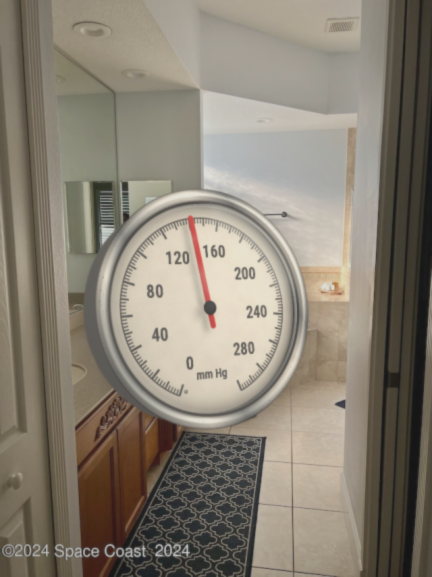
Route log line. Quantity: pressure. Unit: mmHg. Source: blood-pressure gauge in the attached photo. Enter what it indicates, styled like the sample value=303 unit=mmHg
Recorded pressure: value=140 unit=mmHg
